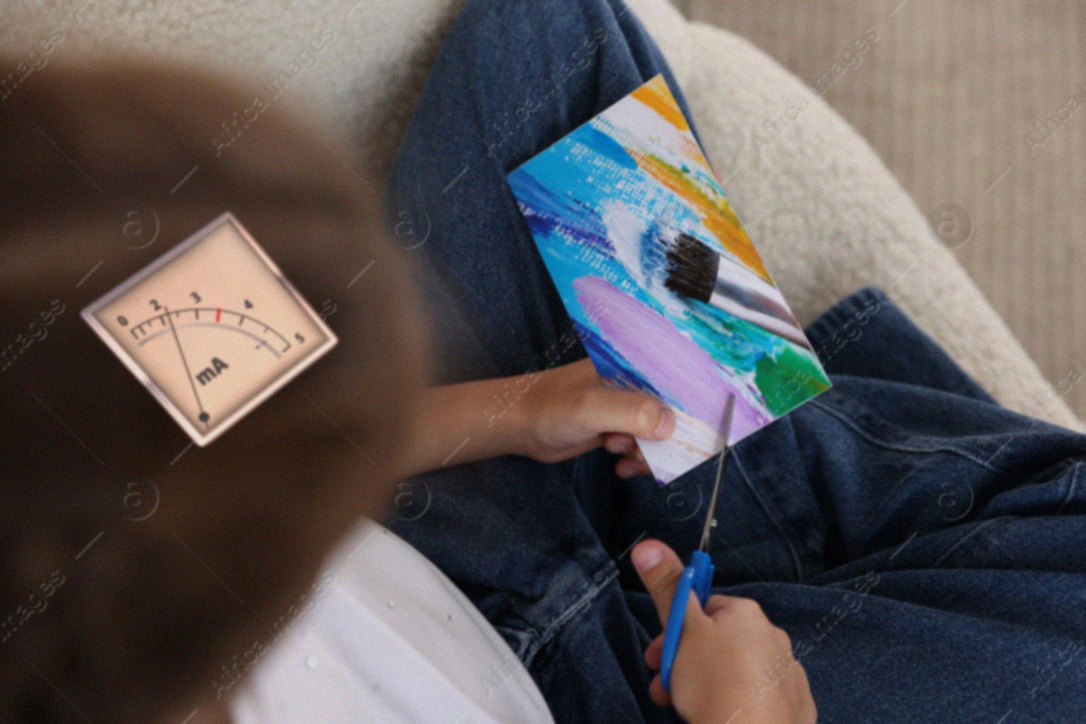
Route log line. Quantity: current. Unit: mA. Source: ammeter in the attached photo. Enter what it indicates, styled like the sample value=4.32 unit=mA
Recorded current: value=2.25 unit=mA
